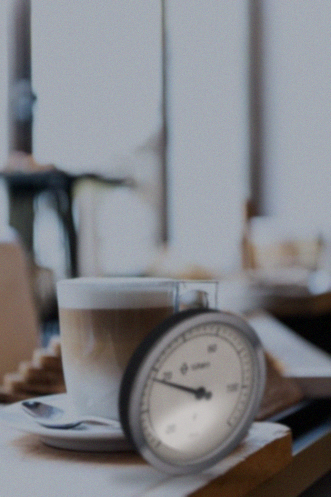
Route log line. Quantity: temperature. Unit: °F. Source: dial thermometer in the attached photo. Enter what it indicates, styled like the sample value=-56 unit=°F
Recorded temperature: value=16 unit=°F
